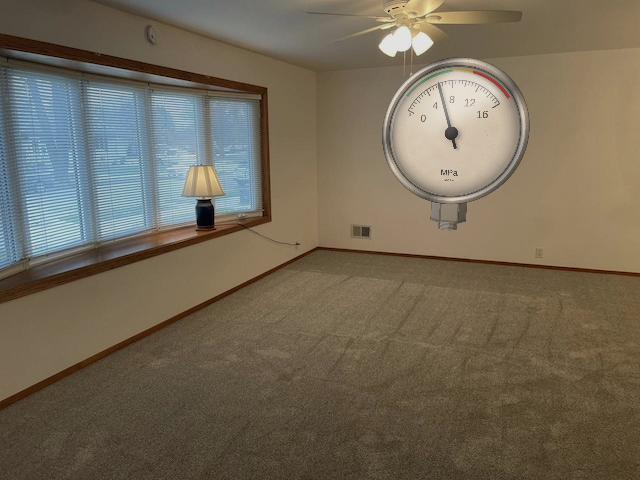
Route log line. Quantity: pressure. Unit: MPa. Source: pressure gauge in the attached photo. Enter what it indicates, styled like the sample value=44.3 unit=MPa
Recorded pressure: value=6 unit=MPa
